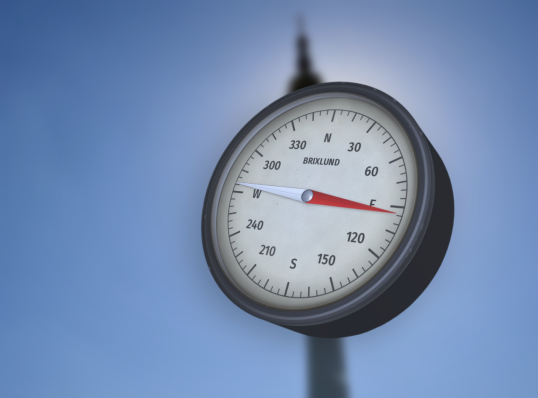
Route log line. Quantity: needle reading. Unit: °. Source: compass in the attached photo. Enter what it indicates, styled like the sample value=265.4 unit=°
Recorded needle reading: value=95 unit=°
